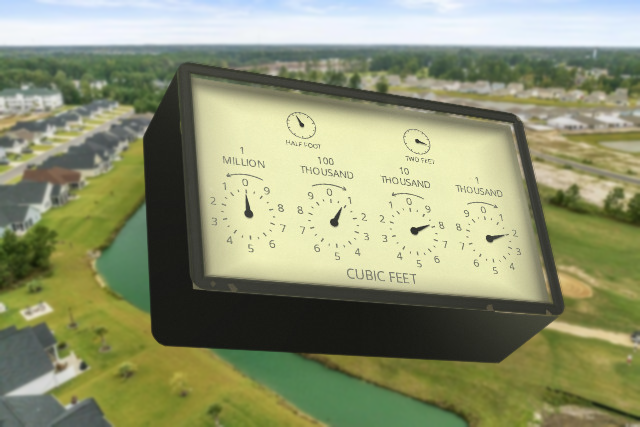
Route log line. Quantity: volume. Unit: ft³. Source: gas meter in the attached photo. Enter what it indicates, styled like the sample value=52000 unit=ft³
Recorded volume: value=8200 unit=ft³
